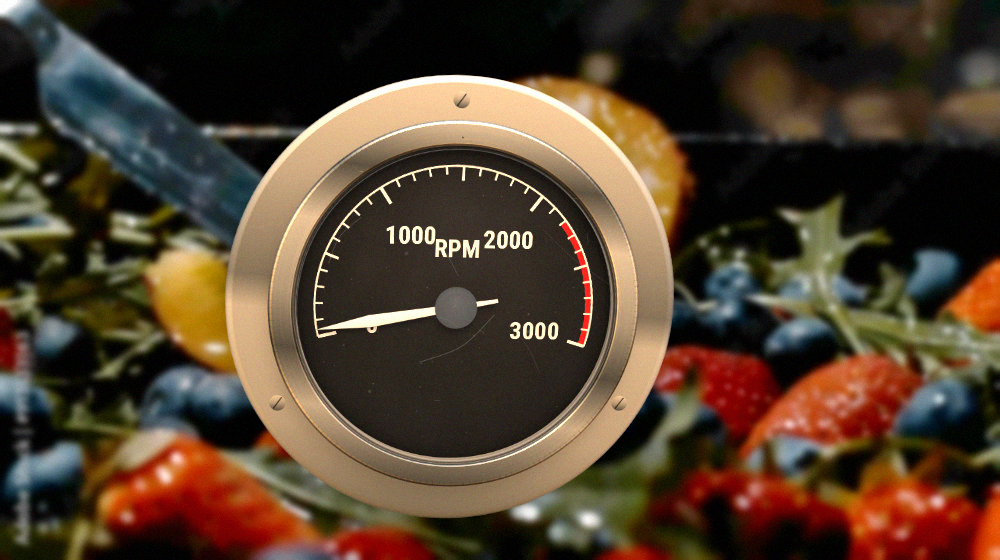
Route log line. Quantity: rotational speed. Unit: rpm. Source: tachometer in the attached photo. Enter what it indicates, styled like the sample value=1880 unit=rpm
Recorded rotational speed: value=50 unit=rpm
